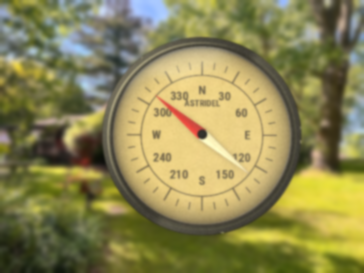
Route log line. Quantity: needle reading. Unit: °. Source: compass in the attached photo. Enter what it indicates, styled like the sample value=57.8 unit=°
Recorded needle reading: value=310 unit=°
